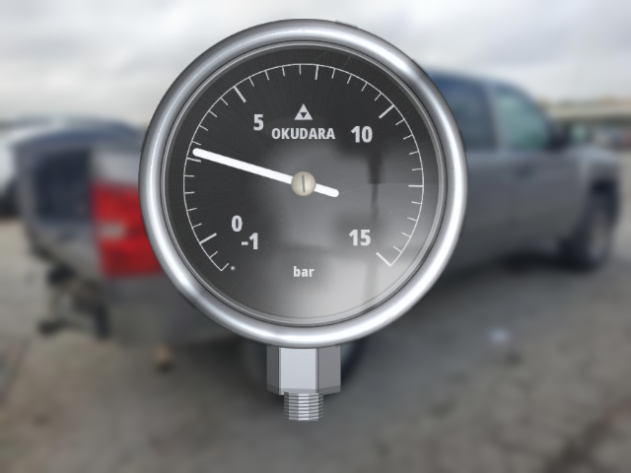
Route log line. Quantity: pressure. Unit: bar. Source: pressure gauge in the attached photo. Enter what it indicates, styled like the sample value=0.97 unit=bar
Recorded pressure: value=2.75 unit=bar
